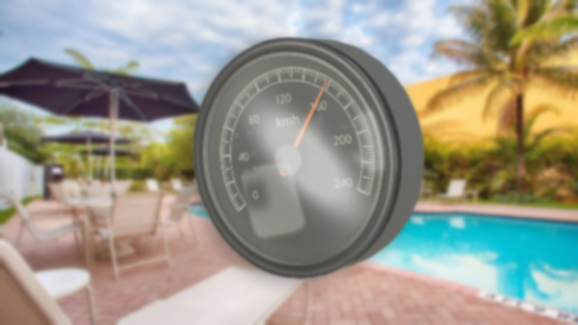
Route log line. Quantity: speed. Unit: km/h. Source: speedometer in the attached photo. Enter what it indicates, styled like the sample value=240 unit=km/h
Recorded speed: value=160 unit=km/h
